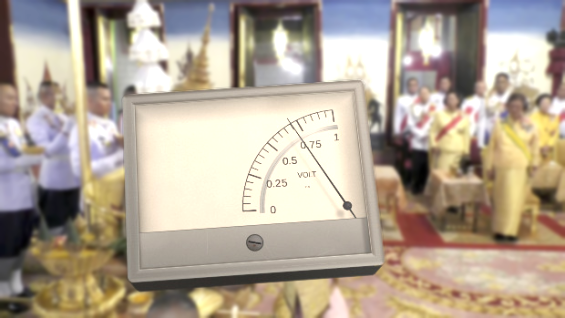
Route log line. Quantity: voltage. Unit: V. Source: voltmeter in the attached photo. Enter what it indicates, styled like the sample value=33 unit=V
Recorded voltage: value=0.7 unit=V
